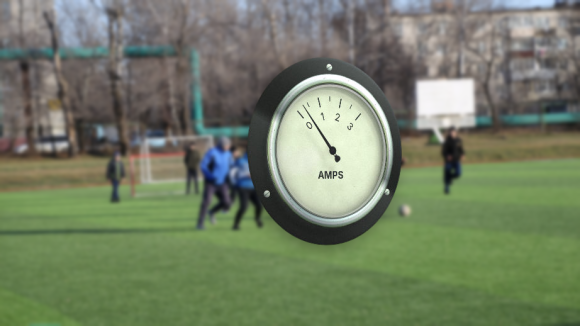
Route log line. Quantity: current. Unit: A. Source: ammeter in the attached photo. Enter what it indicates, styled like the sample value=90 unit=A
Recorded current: value=0.25 unit=A
